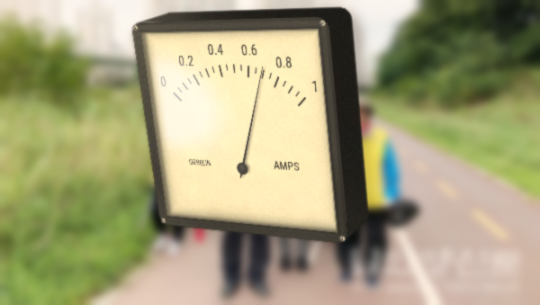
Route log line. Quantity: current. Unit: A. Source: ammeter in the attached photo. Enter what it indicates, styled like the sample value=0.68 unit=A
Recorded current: value=0.7 unit=A
